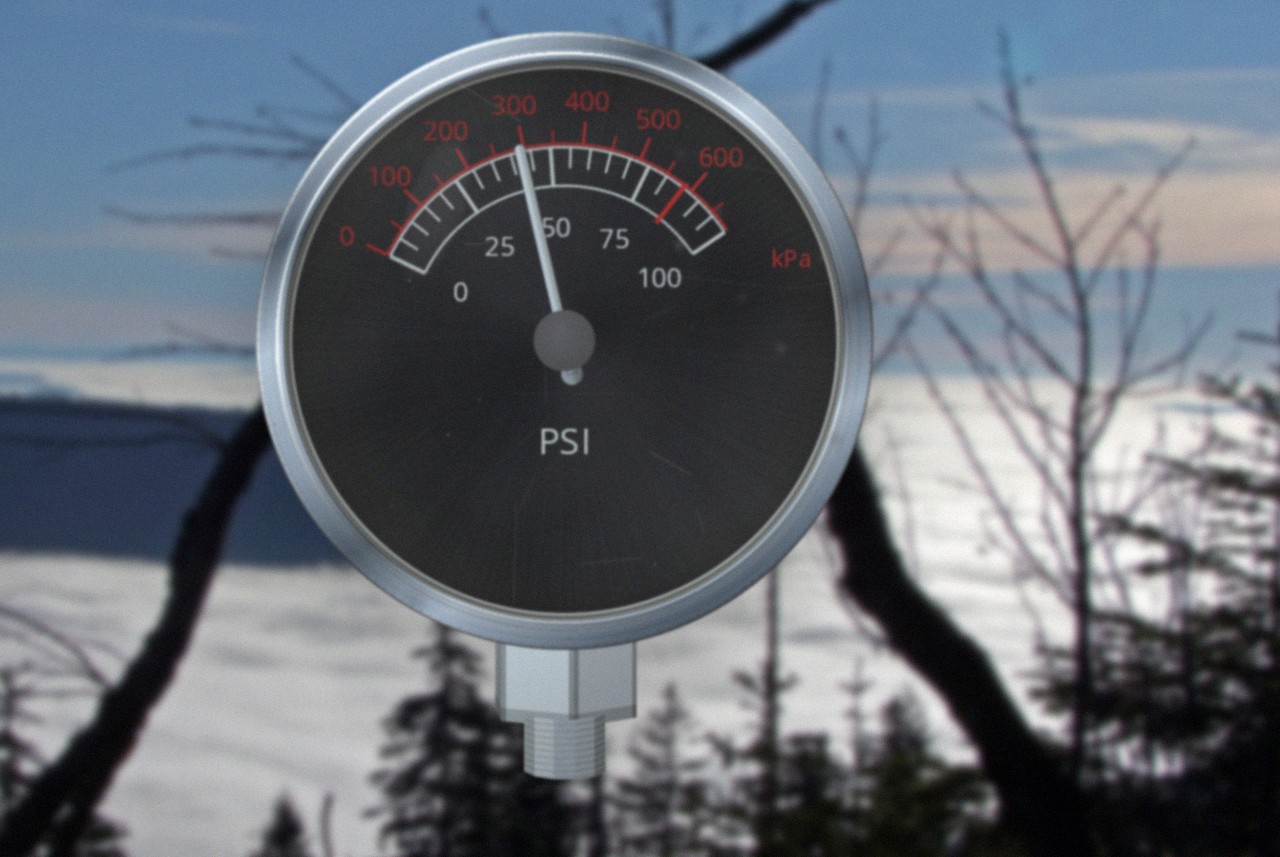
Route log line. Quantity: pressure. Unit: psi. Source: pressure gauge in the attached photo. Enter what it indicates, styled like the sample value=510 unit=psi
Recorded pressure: value=42.5 unit=psi
